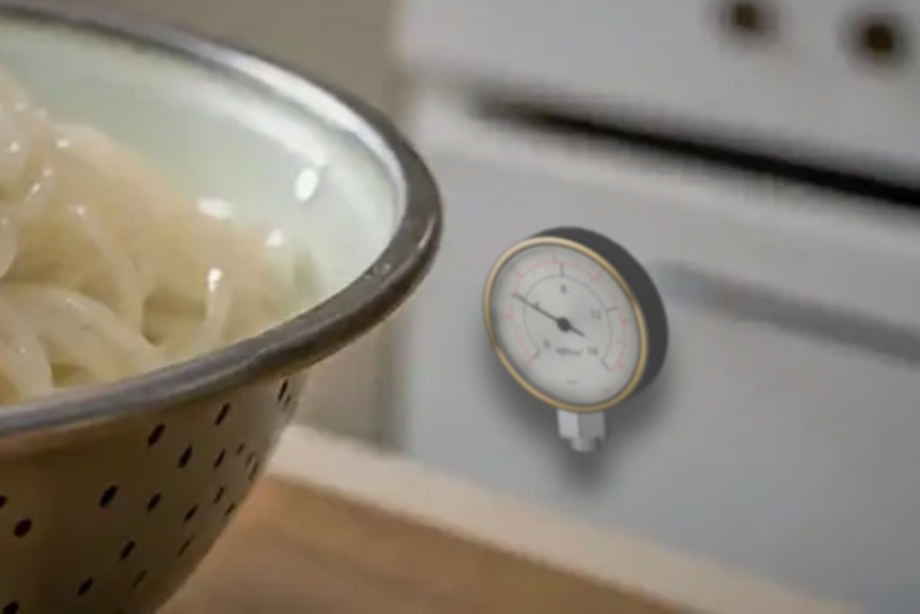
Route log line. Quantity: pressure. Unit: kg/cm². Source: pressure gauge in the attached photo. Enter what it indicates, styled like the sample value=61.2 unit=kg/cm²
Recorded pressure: value=4 unit=kg/cm²
